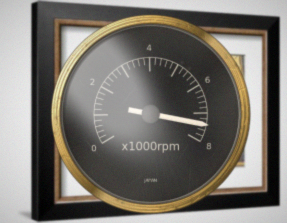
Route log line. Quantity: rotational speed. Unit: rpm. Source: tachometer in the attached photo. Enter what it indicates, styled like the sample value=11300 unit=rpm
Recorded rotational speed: value=7400 unit=rpm
